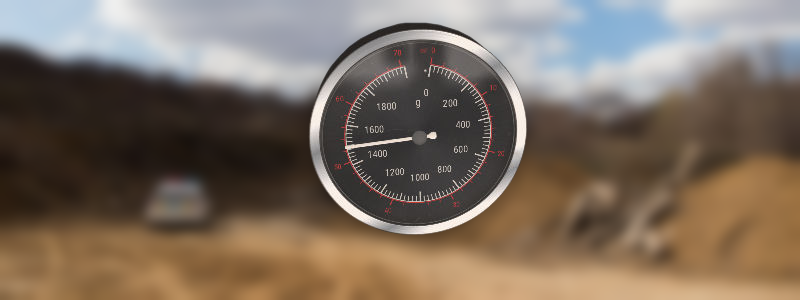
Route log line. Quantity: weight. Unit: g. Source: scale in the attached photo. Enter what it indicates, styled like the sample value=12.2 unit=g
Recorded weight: value=1500 unit=g
